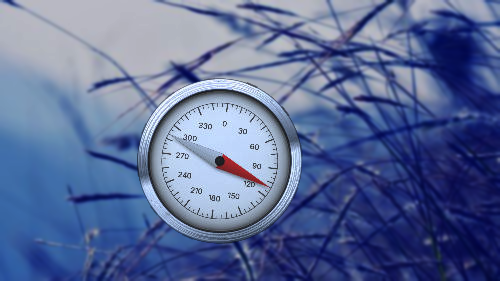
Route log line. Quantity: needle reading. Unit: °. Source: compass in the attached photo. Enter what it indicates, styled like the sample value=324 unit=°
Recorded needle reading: value=110 unit=°
